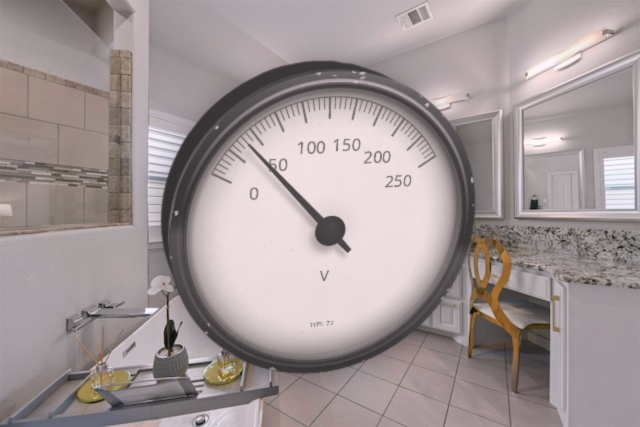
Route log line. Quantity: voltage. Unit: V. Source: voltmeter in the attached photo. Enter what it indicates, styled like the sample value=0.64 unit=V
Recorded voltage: value=40 unit=V
